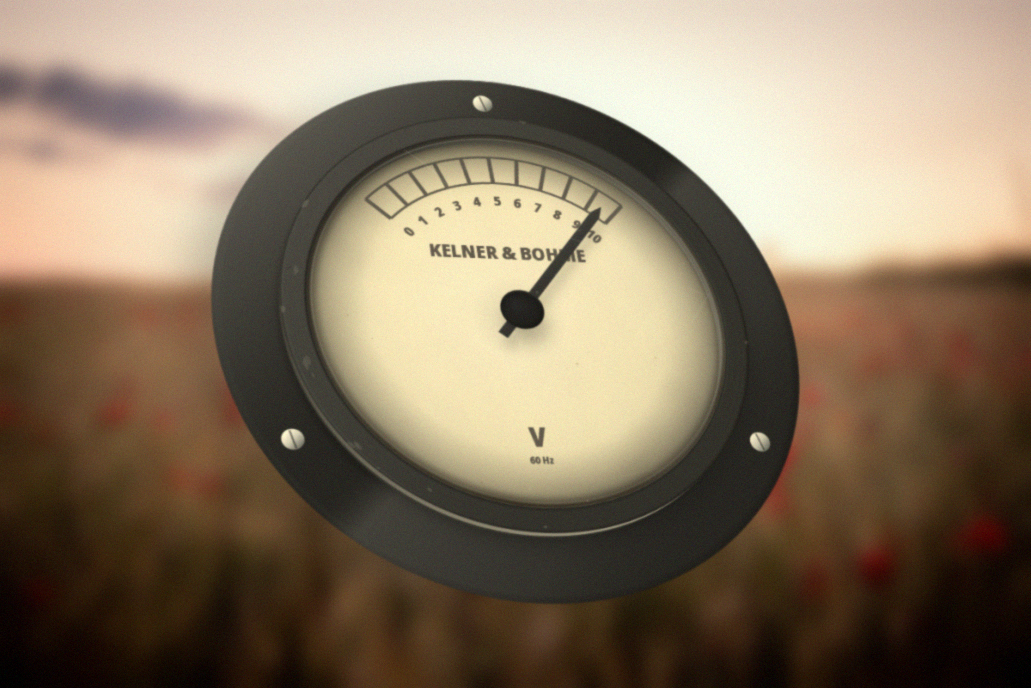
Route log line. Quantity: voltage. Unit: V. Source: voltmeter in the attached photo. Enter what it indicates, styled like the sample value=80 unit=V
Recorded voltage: value=9.5 unit=V
